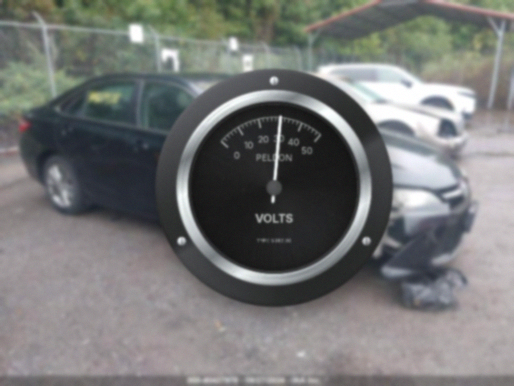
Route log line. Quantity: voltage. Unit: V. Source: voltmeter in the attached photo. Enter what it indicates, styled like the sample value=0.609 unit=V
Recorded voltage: value=30 unit=V
